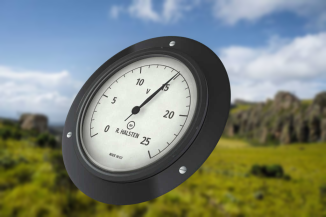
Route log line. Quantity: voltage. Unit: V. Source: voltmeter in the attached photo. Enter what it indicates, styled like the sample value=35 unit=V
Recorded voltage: value=15 unit=V
